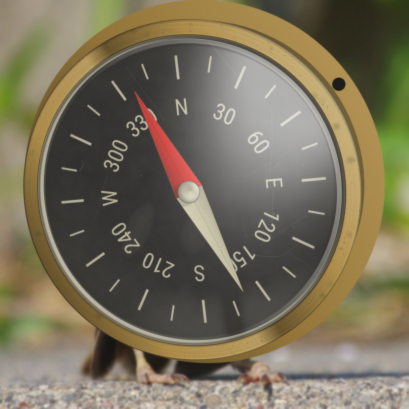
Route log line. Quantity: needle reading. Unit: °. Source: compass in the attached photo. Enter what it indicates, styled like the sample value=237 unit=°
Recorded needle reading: value=337.5 unit=°
